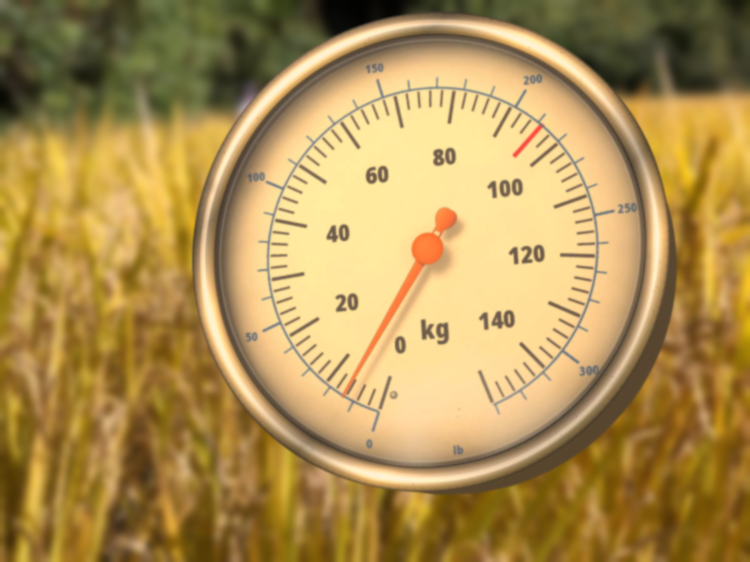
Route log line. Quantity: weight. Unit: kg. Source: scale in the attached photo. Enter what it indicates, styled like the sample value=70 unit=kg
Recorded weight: value=6 unit=kg
